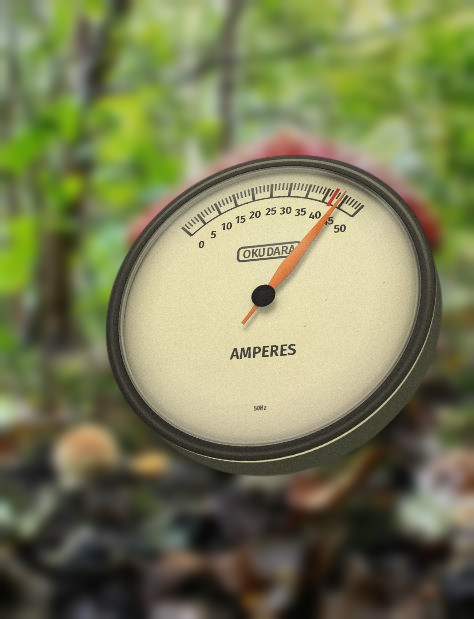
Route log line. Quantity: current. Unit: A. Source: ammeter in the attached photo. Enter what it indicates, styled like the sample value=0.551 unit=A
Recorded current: value=45 unit=A
